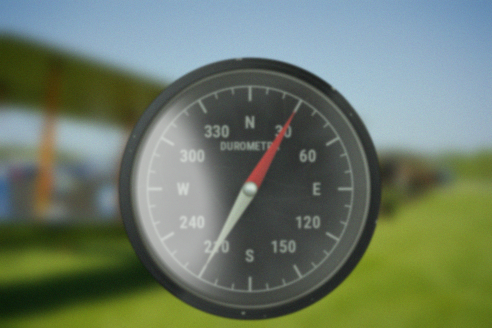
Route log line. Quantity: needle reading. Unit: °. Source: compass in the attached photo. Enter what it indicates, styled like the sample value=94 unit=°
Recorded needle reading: value=30 unit=°
